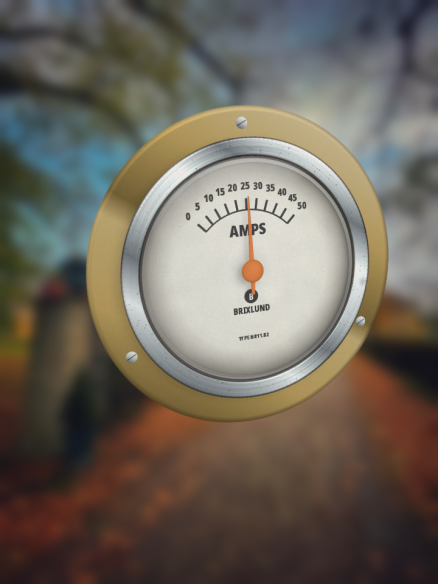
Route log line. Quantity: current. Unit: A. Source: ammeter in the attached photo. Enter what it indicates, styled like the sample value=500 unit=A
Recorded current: value=25 unit=A
